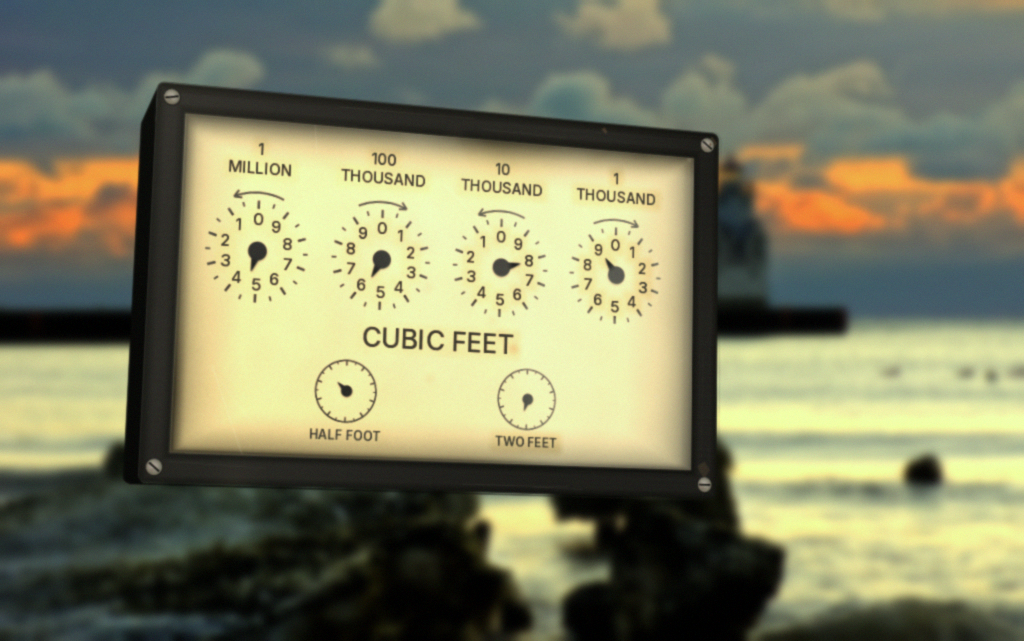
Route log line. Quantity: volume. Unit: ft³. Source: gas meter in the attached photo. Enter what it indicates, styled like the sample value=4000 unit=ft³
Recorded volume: value=457900 unit=ft³
